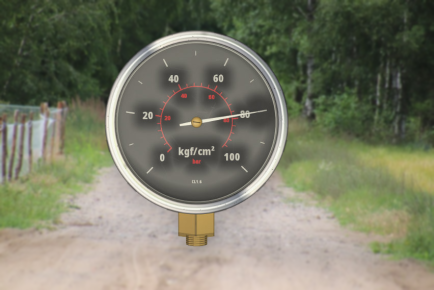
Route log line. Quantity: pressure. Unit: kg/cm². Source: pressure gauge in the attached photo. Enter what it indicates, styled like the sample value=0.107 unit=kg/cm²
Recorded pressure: value=80 unit=kg/cm²
